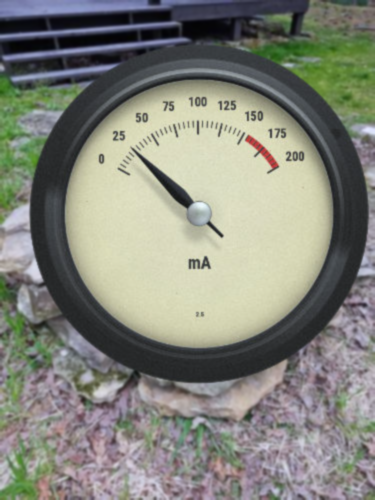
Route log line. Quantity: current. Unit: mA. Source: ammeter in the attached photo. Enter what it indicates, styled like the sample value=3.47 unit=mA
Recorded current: value=25 unit=mA
